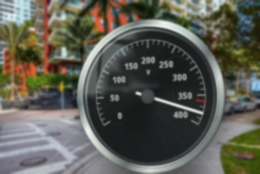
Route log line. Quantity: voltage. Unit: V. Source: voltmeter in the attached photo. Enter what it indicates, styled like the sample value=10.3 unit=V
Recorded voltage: value=380 unit=V
